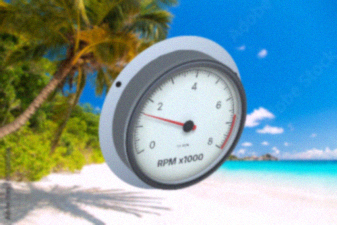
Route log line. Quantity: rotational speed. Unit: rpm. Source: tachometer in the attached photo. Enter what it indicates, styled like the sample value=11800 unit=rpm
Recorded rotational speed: value=1500 unit=rpm
